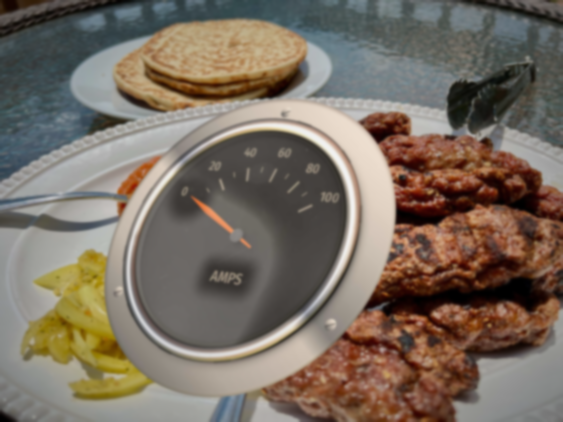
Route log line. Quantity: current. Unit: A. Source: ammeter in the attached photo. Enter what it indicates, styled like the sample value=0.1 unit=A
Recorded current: value=0 unit=A
